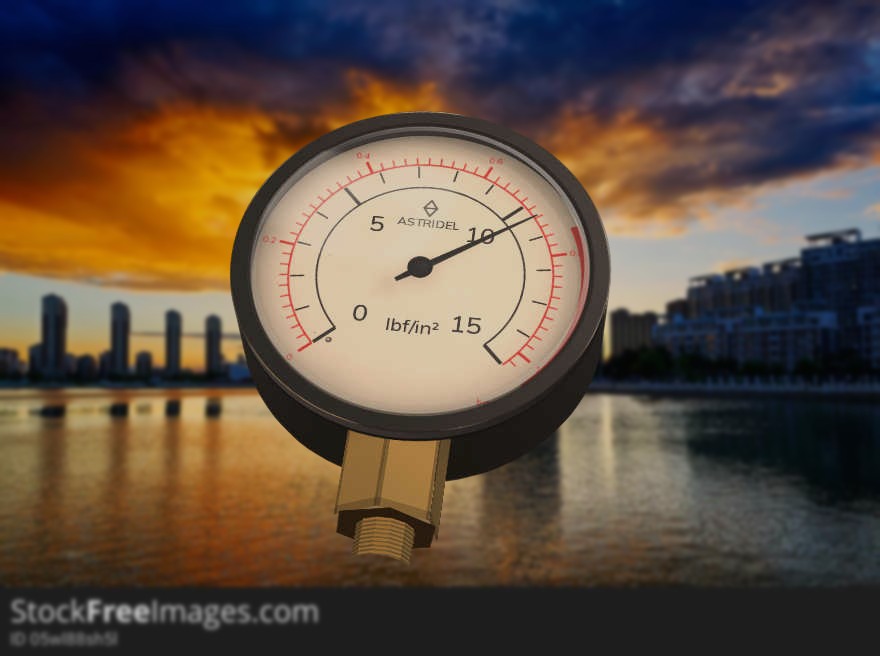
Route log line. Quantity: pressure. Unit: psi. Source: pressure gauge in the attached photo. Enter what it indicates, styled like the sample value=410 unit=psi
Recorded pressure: value=10.5 unit=psi
